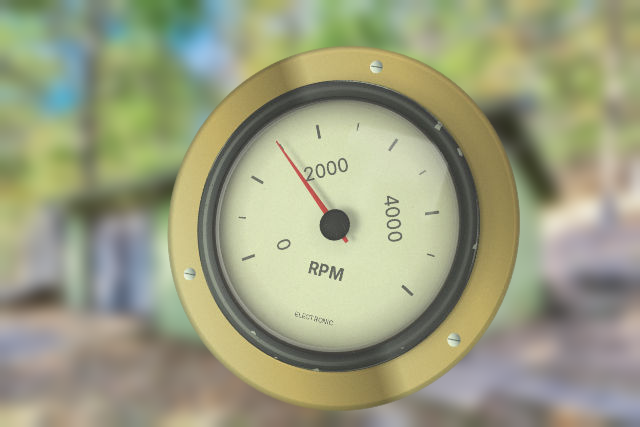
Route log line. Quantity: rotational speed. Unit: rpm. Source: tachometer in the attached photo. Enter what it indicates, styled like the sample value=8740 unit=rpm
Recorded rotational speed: value=1500 unit=rpm
